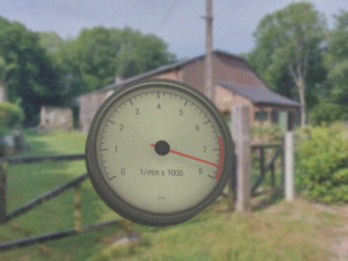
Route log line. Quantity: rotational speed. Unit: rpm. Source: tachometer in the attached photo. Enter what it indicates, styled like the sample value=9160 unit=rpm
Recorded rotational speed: value=7600 unit=rpm
